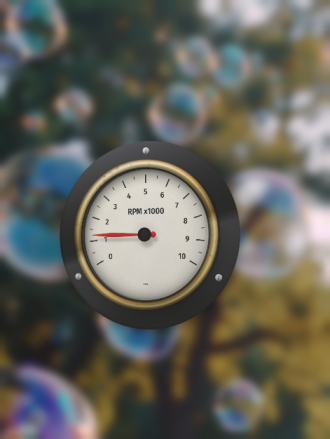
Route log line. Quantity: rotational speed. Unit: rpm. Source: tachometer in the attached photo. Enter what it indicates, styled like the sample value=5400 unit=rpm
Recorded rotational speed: value=1250 unit=rpm
